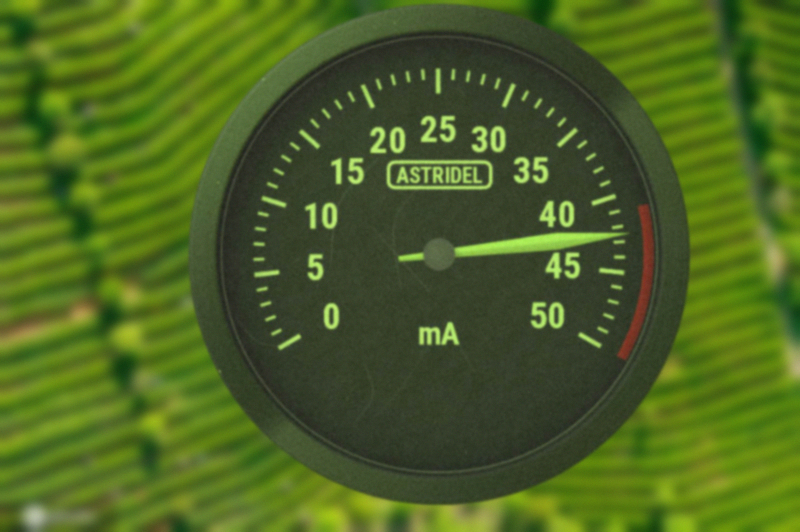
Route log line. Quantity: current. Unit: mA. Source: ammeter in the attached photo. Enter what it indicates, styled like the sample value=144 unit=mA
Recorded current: value=42.5 unit=mA
